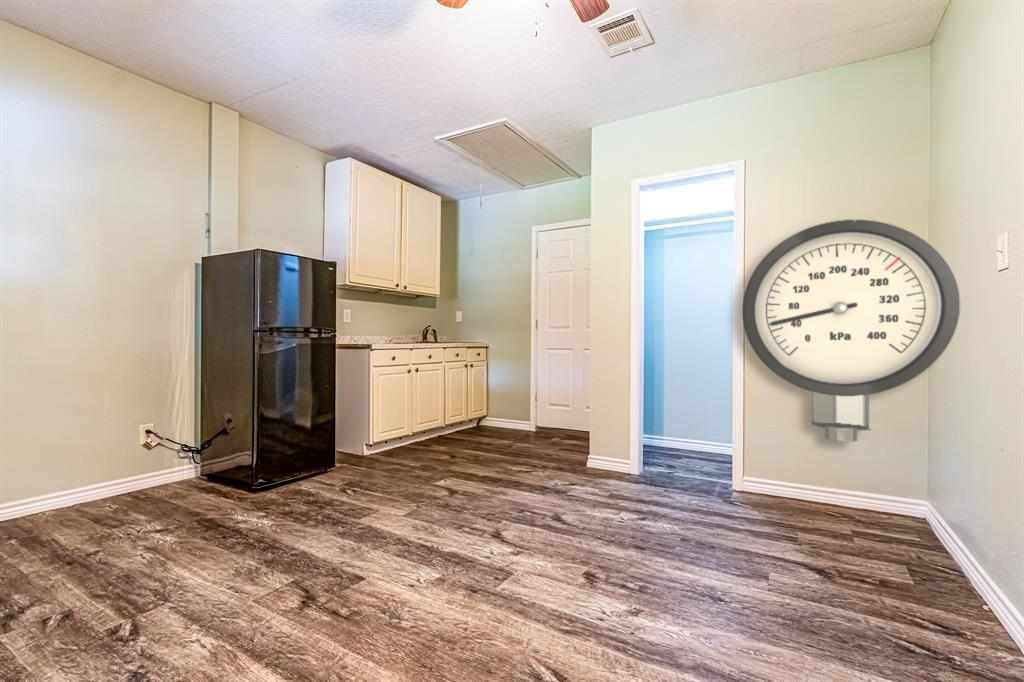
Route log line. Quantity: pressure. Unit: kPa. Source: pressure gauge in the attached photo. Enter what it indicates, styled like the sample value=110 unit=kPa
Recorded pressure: value=50 unit=kPa
